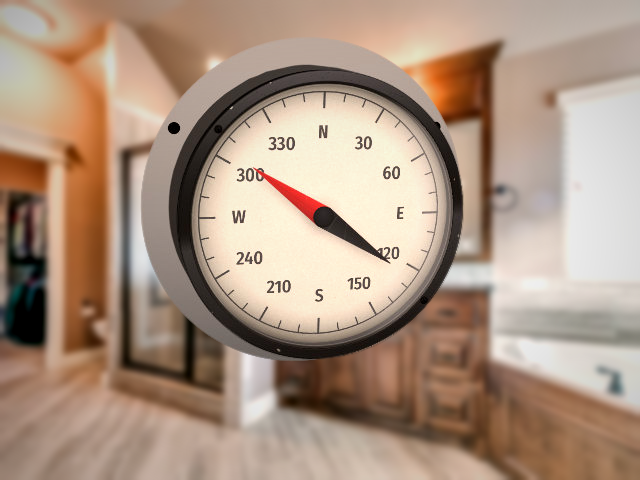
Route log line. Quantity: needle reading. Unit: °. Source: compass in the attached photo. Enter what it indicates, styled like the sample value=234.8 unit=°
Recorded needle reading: value=305 unit=°
